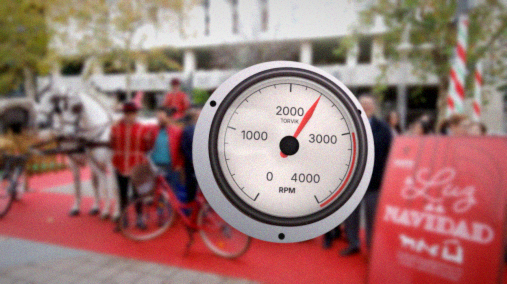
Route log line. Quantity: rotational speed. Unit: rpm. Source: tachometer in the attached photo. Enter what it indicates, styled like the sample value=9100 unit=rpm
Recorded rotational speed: value=2400 unit=rpm
